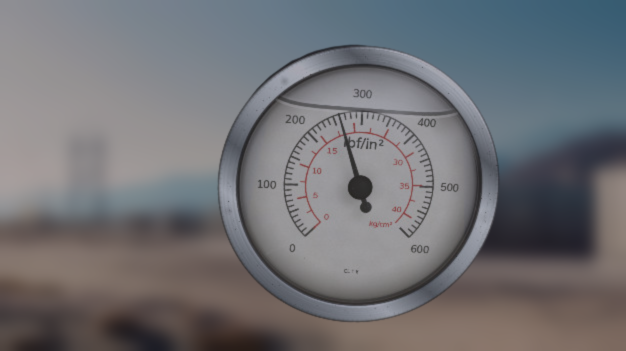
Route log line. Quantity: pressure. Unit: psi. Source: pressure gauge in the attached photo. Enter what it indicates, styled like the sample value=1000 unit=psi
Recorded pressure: value=260 unit=psi
